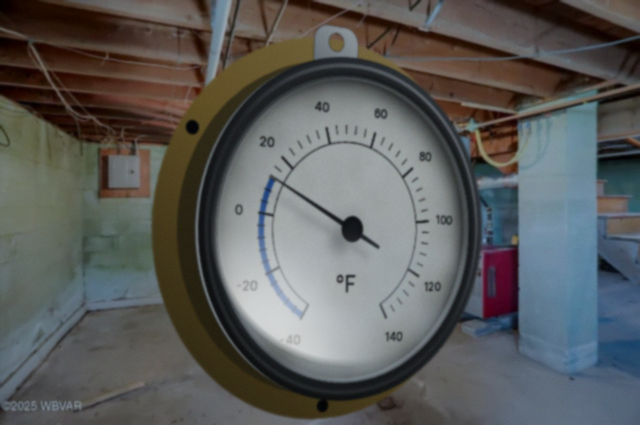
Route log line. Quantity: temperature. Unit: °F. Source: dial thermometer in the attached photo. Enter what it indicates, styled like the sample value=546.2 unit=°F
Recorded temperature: value=12 unit=°F
